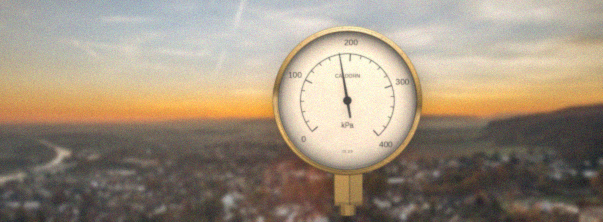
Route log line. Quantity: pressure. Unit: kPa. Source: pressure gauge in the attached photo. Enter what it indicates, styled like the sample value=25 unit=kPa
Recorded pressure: value=180 unit=kPa
